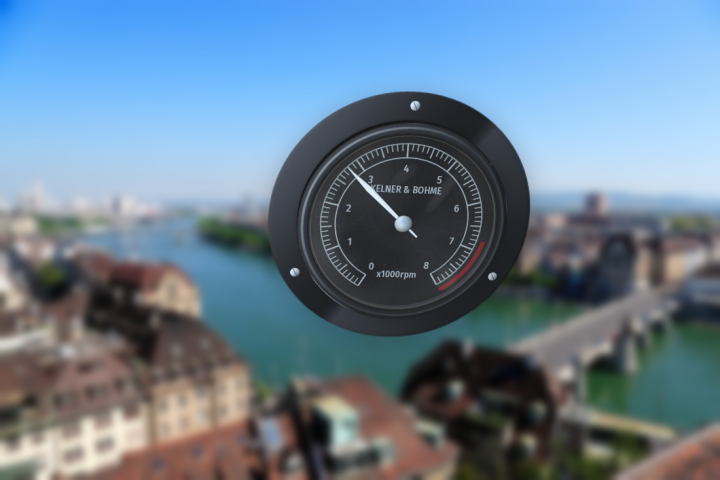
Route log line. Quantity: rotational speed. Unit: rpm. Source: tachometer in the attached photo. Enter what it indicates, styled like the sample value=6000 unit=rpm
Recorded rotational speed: value=2800 unit=rpm
